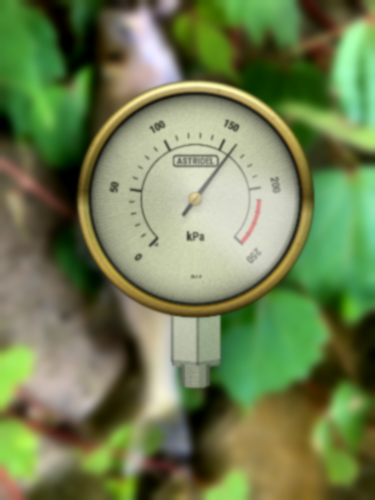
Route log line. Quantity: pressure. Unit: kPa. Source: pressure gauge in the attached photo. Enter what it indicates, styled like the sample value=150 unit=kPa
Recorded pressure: value=160 unit=kPa
